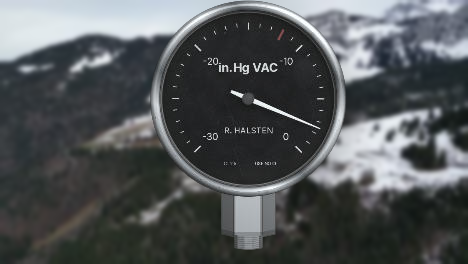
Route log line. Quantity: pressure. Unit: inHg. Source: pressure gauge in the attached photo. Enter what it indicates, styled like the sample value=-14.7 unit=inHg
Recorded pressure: value=-2.5 unit=inHg
